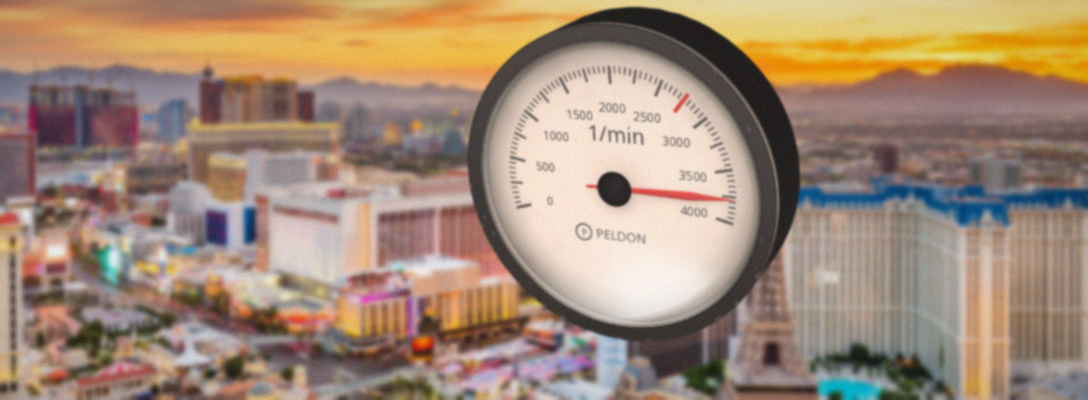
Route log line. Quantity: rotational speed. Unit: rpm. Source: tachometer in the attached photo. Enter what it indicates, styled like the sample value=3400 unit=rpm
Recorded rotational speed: value=3750 unit=rpm
